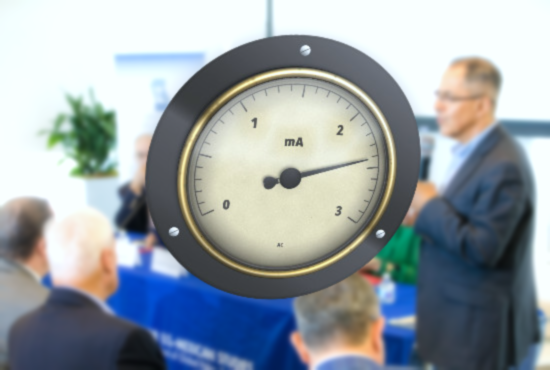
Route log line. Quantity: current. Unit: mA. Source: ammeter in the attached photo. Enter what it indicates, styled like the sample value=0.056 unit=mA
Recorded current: value=2.4 unit=mA
